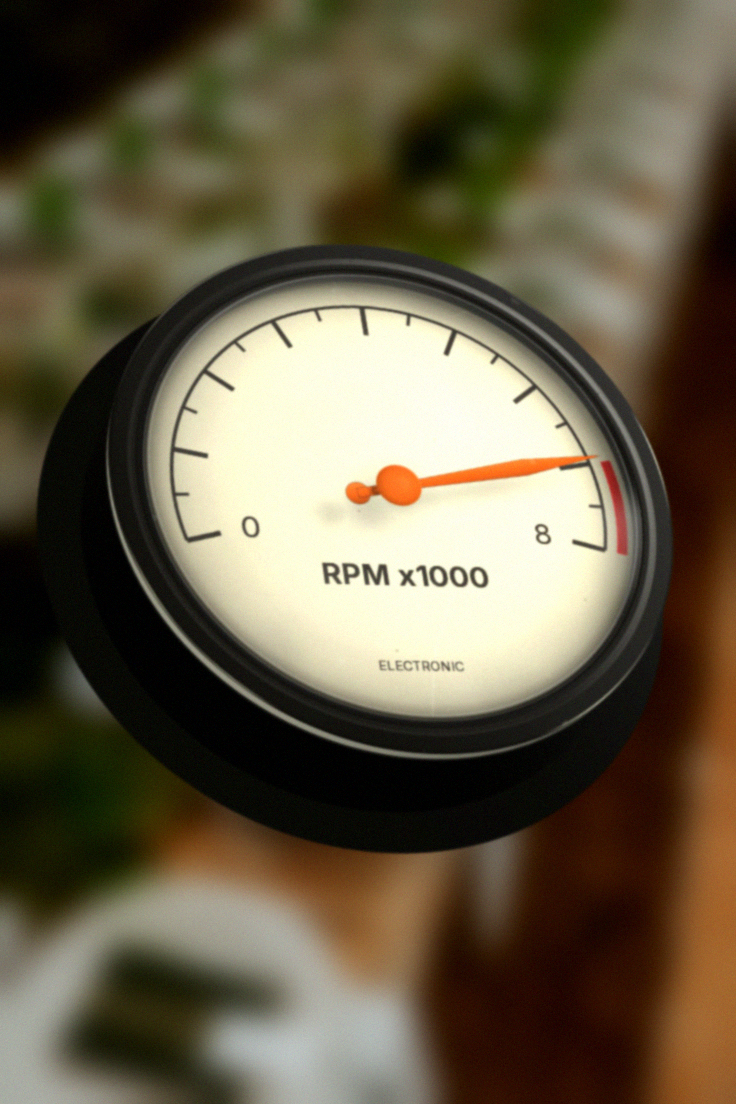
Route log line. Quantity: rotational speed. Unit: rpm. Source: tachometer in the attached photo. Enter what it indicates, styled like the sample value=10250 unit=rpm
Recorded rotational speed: value=7000 unit=rpm
